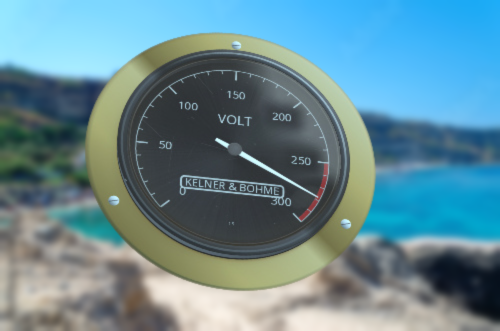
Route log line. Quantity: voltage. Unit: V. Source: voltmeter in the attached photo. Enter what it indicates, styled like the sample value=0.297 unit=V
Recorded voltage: value=280 unit=V
